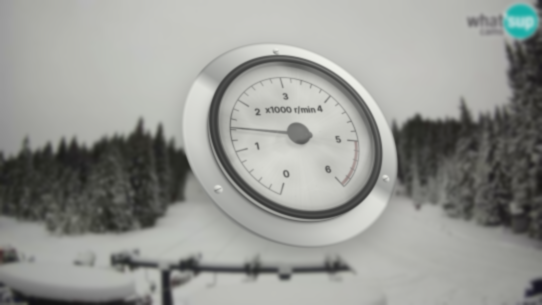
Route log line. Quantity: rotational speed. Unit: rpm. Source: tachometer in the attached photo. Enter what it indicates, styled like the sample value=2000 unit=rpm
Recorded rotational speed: value=1400 unit=rpm
